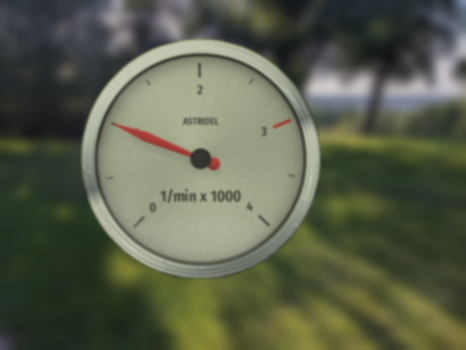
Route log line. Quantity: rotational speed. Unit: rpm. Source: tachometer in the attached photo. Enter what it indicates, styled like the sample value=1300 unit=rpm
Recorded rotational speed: value=1000 unit=rpm
